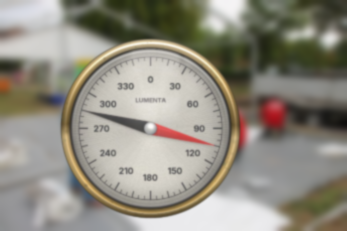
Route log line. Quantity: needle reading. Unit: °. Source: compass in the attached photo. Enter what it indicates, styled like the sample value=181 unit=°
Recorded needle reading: value=105 unit=°
